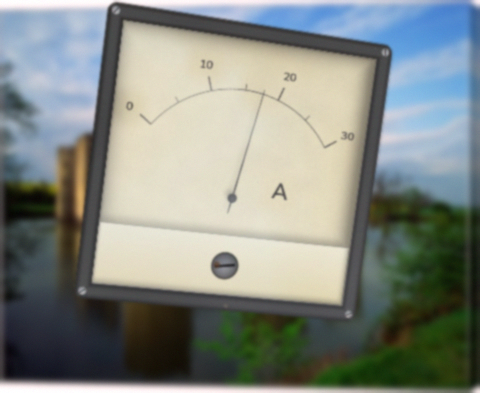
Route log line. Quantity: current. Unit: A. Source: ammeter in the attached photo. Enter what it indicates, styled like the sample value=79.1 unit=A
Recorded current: value=17.5 unit=A
